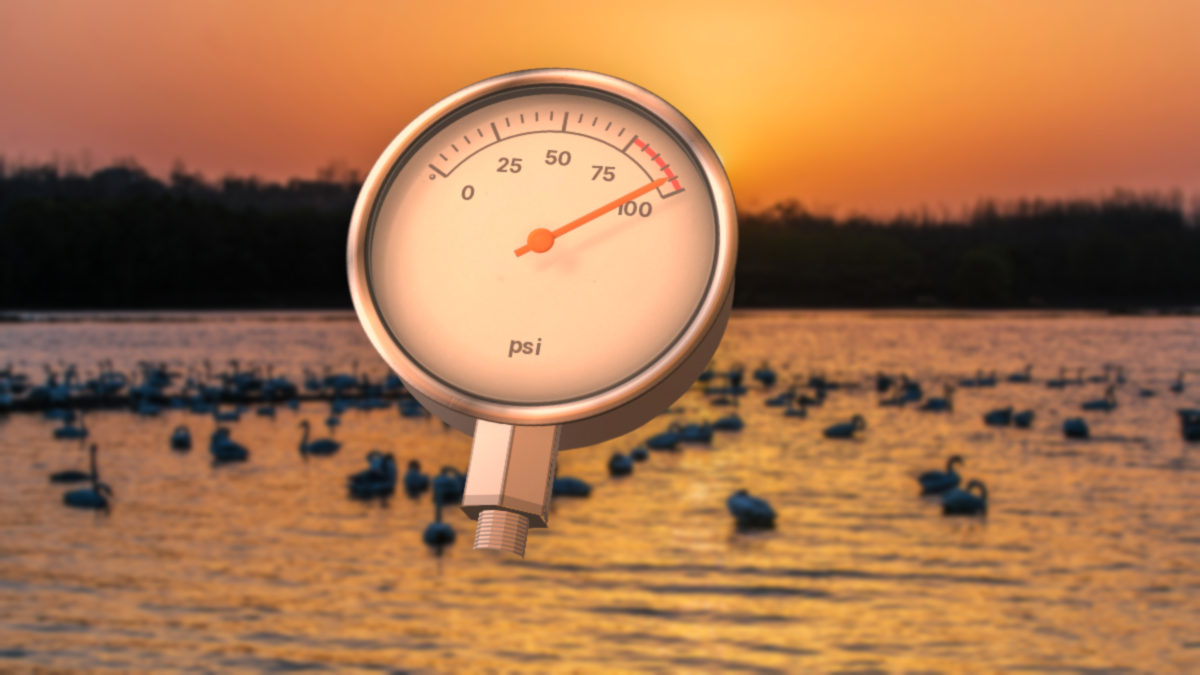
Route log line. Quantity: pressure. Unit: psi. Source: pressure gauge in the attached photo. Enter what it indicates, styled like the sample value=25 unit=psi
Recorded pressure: value=95 unit=psi
